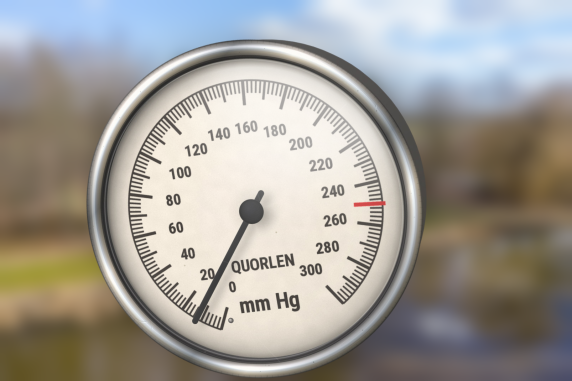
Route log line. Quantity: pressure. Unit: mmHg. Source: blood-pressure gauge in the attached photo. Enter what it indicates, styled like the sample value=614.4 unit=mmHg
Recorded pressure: value=12 unit=mmHg
